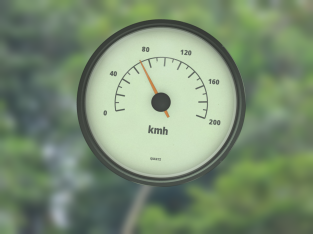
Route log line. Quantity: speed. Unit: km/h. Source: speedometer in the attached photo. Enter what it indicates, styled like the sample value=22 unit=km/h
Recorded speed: value=70 unit=km/h
